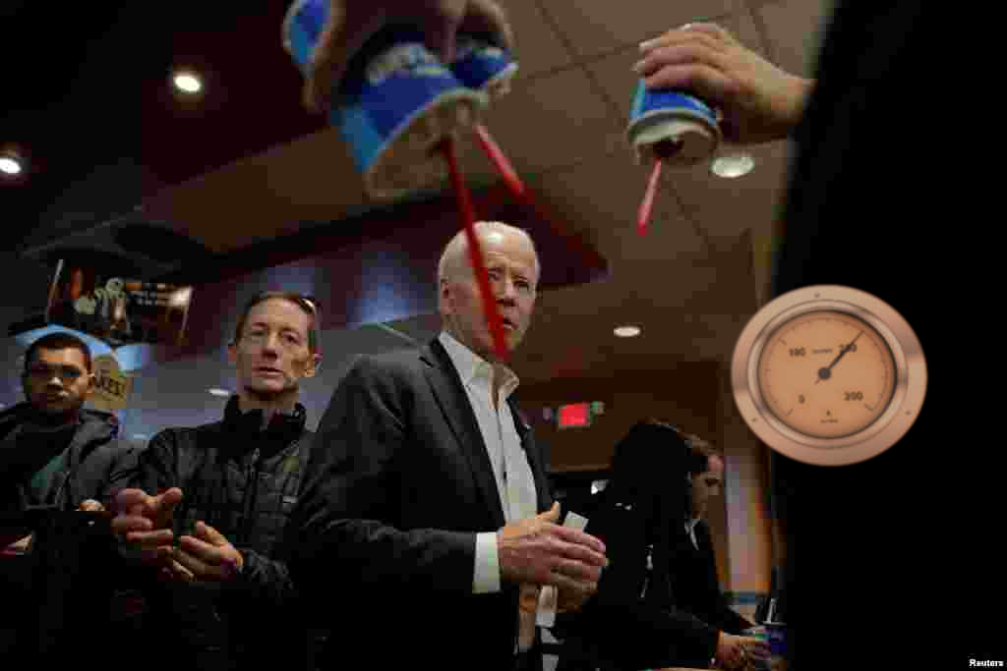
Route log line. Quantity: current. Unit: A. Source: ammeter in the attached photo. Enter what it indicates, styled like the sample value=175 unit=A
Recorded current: value=200 unit=A
